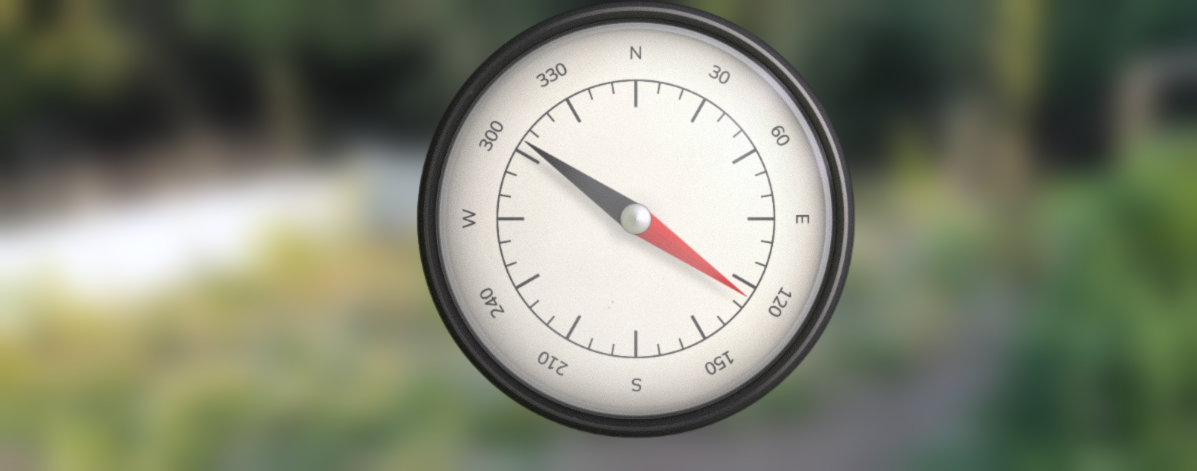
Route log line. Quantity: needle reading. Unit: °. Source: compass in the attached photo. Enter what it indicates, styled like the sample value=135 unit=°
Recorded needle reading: value=125 unit=°
